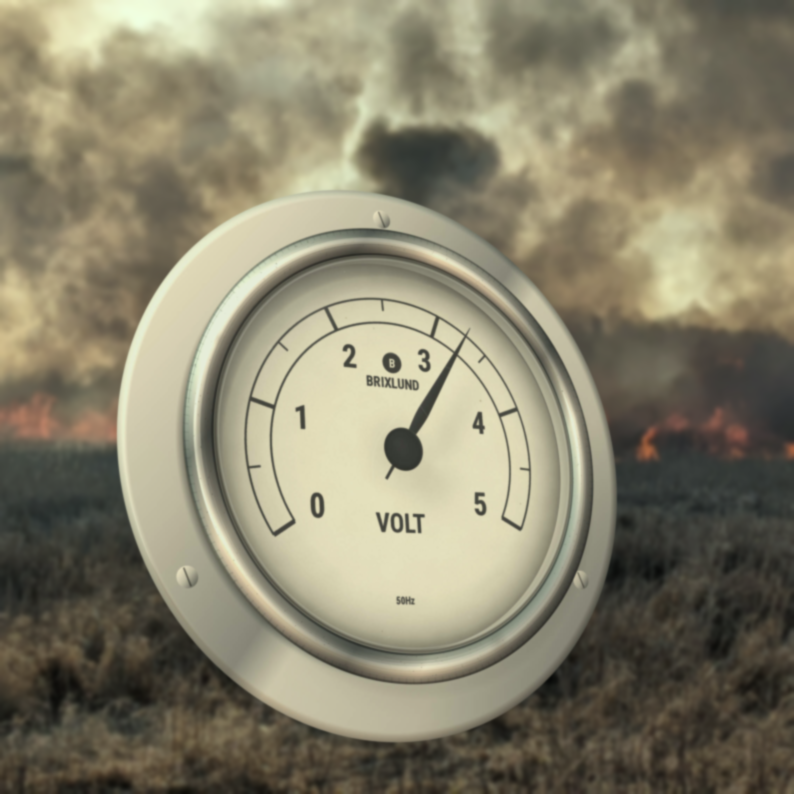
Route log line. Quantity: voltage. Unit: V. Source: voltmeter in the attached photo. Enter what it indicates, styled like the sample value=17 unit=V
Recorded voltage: value=3.25 unit=V
